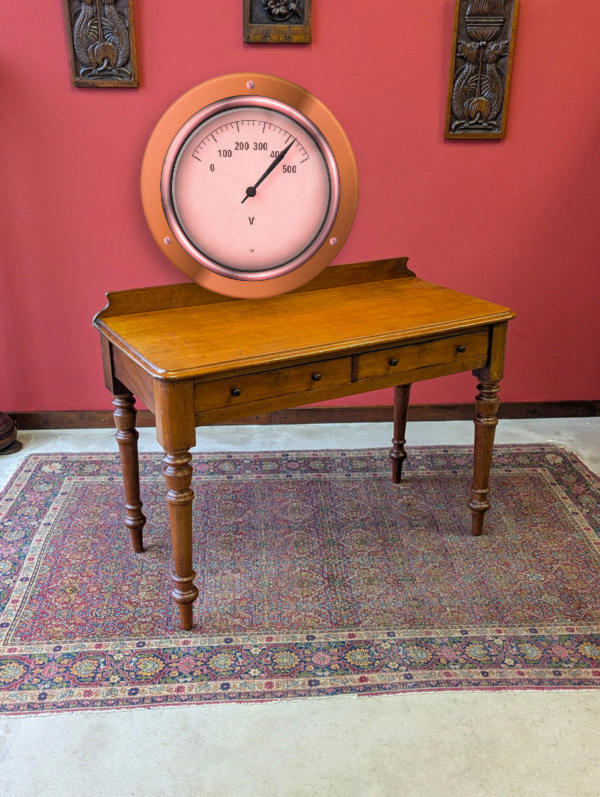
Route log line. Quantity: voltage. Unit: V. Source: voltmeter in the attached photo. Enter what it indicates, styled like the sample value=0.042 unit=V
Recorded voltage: value=420 unit=V
